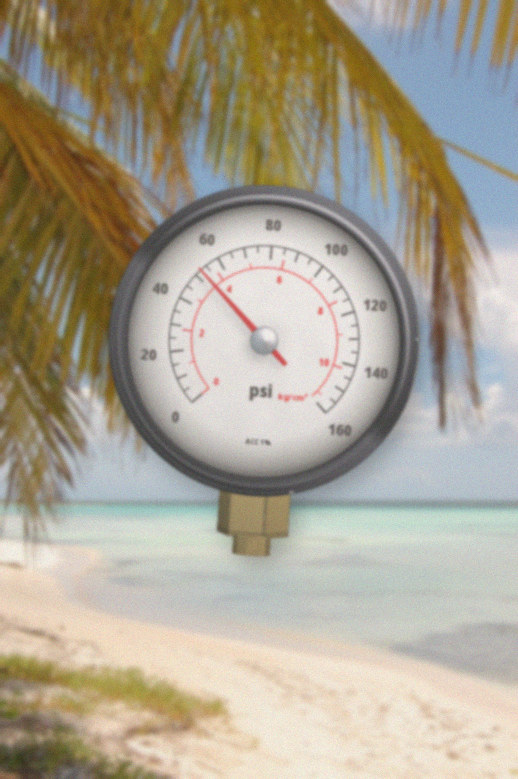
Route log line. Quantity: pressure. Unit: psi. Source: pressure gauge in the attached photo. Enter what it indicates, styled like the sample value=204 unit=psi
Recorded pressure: value=52.5 unit=psi
